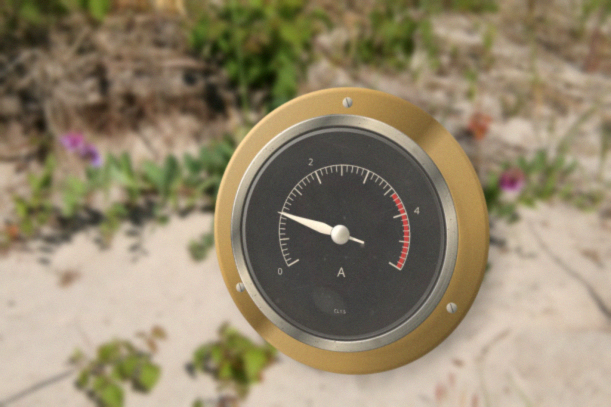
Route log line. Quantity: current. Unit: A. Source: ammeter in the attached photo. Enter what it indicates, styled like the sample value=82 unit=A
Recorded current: value=1 unit=A
